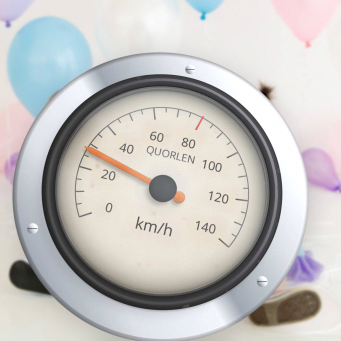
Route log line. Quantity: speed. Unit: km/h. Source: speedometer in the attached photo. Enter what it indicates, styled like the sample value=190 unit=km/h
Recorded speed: value=27.5 unit=km/h
